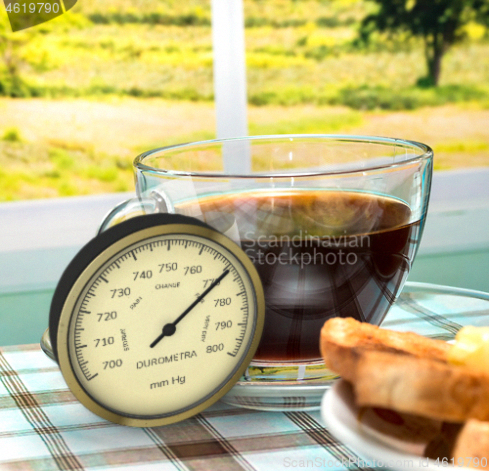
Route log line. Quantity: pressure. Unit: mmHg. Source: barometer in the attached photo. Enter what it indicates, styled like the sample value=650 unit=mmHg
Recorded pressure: value=770 unit=mmHg
